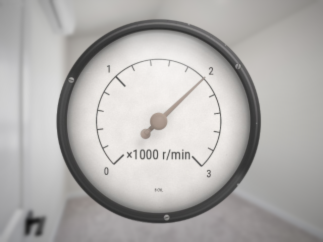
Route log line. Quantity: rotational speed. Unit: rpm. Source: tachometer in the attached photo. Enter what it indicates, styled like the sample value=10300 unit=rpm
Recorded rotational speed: value=2000 unit=rpm
